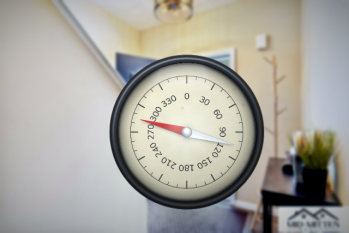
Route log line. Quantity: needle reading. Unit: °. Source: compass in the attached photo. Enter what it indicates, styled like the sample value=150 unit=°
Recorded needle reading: value=285 unit=°
